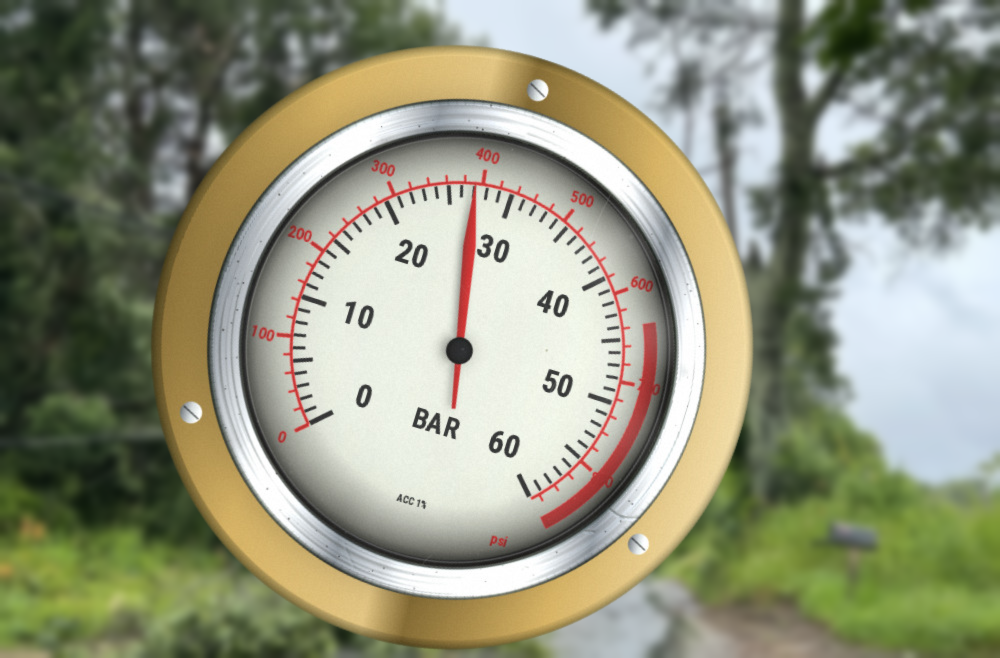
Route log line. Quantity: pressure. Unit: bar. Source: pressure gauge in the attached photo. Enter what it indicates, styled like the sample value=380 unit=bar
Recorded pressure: value=27 unit=bar
